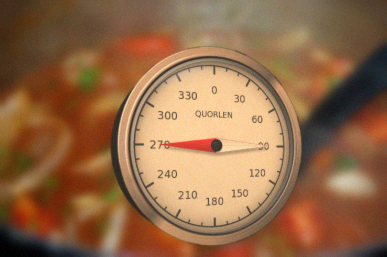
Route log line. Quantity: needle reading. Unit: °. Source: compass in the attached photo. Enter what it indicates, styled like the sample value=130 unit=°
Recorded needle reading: value=270 unit=°
